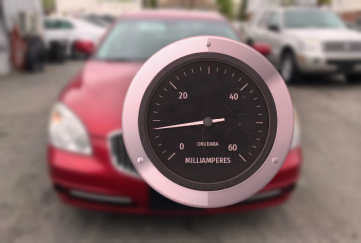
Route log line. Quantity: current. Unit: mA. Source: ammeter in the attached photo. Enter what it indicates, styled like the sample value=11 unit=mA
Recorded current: value=8 unit=mA
